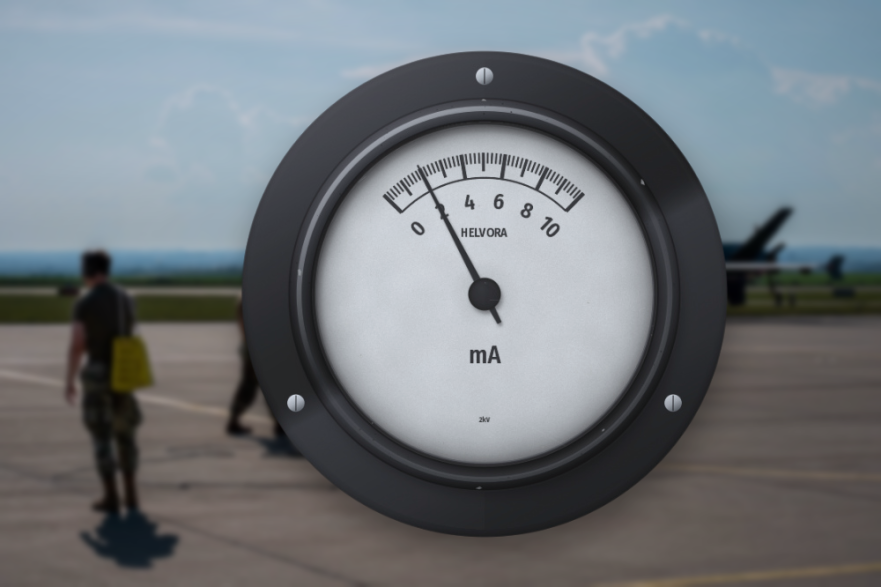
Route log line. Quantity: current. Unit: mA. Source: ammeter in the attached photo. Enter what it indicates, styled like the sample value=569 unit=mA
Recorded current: value=2 unit=mA
